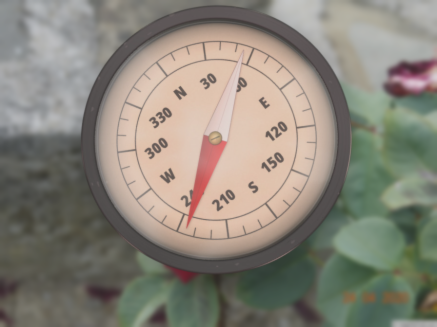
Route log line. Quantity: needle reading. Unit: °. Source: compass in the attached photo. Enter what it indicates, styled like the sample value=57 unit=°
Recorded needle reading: value=235 unit=°
